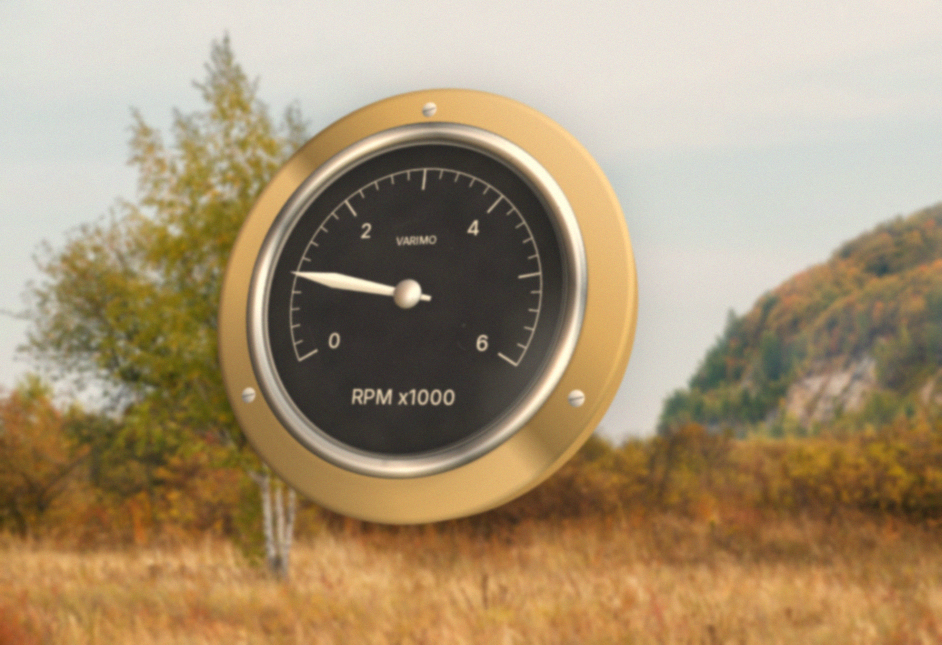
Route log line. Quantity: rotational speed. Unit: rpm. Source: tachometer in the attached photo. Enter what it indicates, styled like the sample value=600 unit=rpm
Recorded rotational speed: value=1000 unit=rpm
